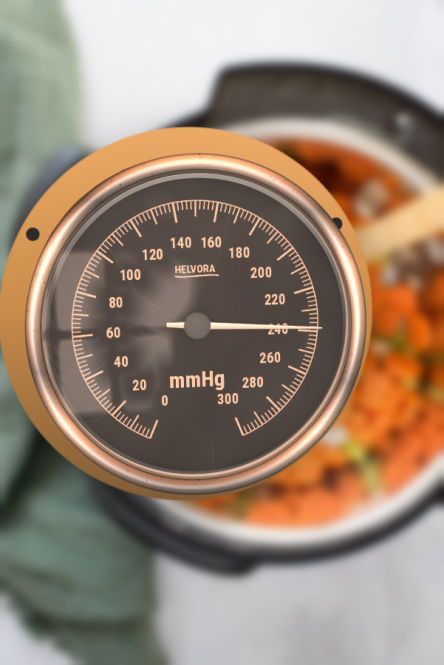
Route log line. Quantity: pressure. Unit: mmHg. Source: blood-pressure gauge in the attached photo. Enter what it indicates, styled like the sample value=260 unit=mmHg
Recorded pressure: value=238 unit=mmHg
